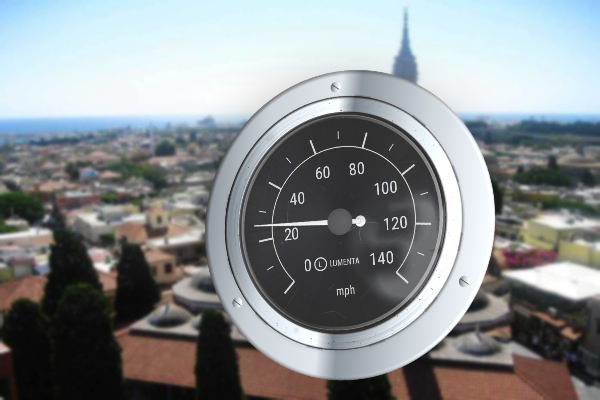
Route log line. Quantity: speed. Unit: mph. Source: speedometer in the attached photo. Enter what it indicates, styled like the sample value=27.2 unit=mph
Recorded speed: value=25 unit=mph
